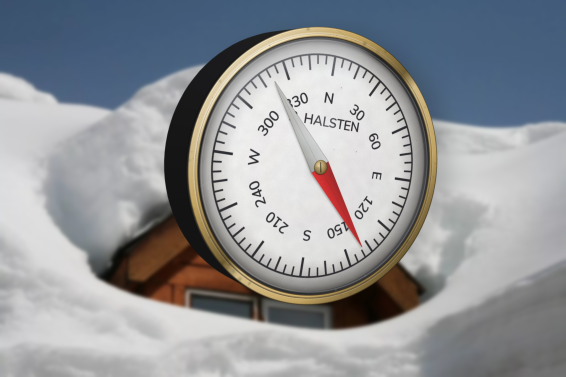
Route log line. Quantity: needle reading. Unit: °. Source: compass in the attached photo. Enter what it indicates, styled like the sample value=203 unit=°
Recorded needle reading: value=140 unit=°
